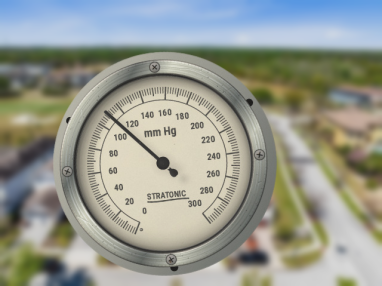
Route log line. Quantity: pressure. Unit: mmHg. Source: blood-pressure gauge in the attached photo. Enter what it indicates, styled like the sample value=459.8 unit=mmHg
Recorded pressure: value=110 unit=mmHg
